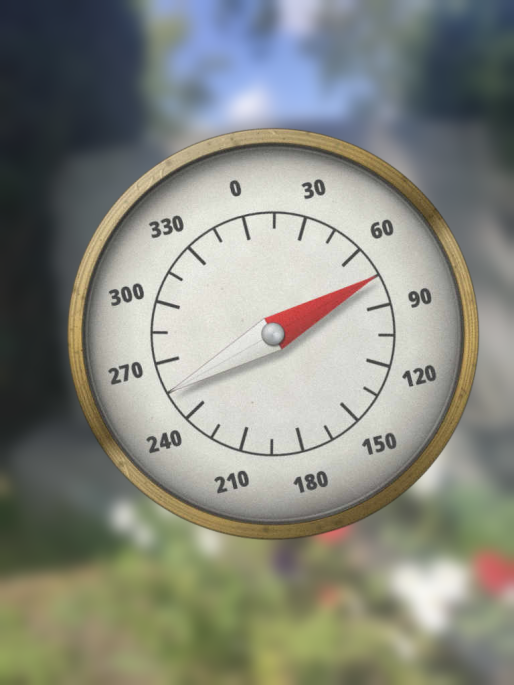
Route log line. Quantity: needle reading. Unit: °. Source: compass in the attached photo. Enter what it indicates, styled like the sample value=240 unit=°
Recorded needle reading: value=75 unit=°
